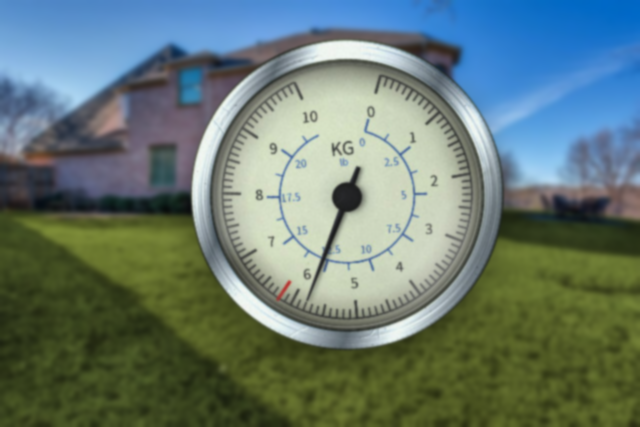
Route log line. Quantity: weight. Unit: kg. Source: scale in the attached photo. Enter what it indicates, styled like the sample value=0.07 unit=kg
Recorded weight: value=5.8 unit=kg
